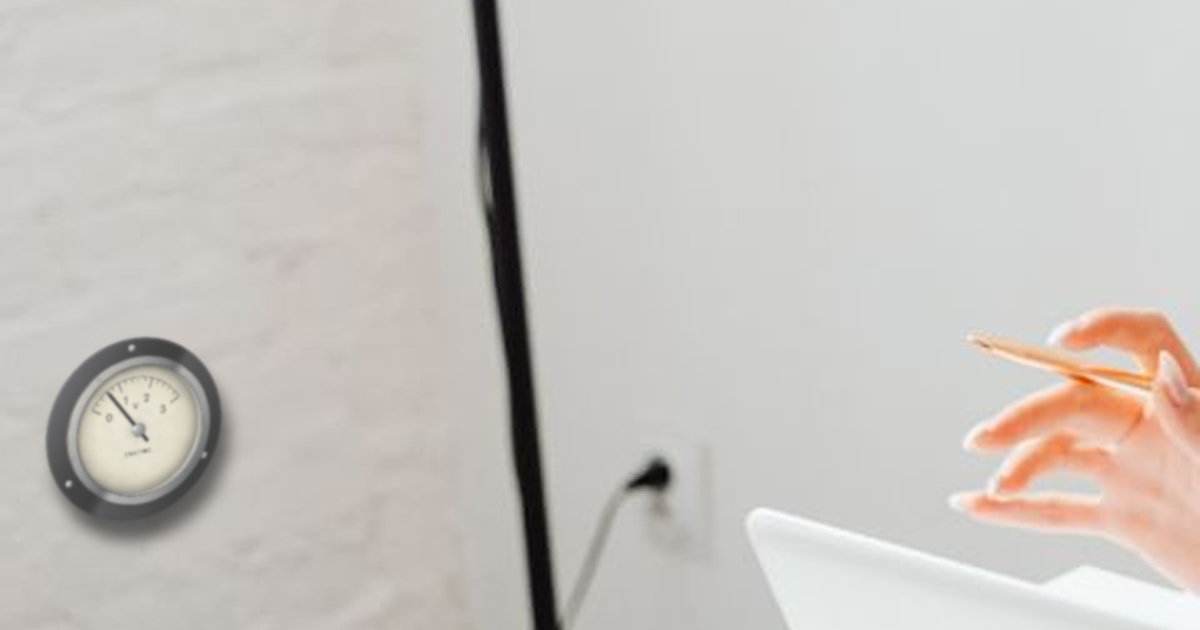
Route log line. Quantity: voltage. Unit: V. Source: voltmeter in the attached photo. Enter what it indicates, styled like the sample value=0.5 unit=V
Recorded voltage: value=0.6 unit=V
